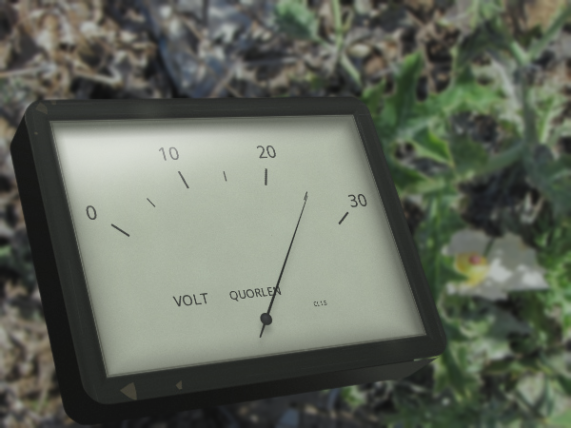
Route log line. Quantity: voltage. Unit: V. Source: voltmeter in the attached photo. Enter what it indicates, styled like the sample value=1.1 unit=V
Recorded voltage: value=25 unit=V
